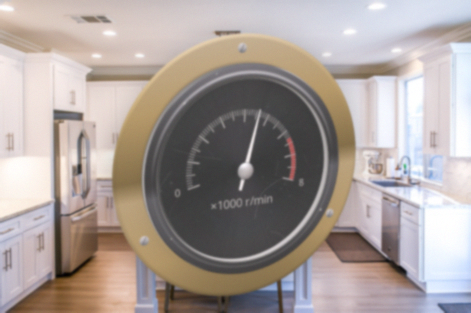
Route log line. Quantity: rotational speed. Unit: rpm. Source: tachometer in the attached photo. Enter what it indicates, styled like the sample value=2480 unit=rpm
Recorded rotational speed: value=4500 unit=rpm
